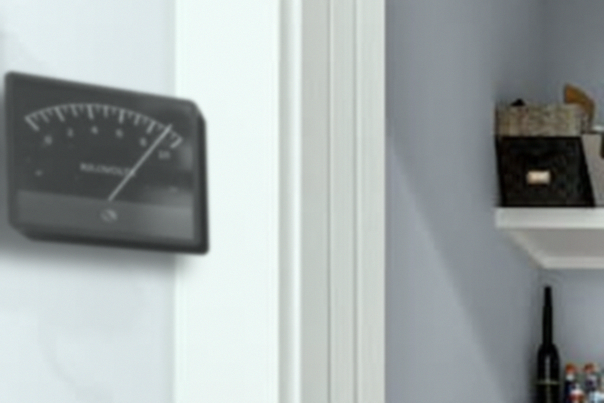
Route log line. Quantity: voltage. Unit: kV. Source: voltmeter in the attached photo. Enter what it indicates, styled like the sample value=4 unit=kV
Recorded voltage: value=9 unit=kV
